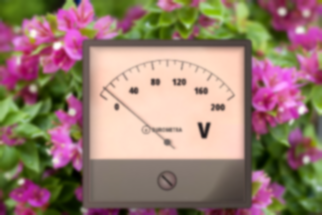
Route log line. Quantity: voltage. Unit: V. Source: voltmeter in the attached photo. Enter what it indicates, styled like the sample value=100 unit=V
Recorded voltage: value=10 unit=V
